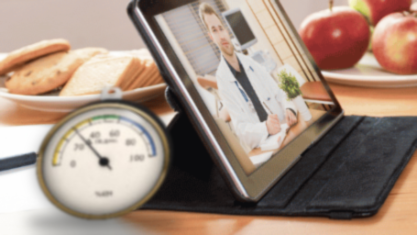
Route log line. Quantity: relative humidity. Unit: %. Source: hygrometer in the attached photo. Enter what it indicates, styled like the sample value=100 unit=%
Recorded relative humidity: value=30 unit=%
